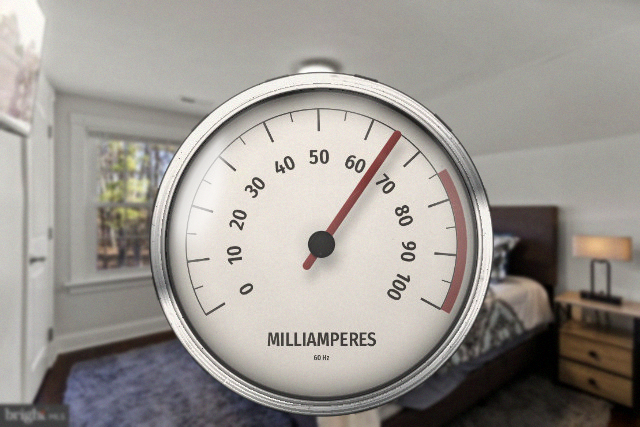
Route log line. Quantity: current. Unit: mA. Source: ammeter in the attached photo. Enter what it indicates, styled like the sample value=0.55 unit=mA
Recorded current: value=65 unit=mA
